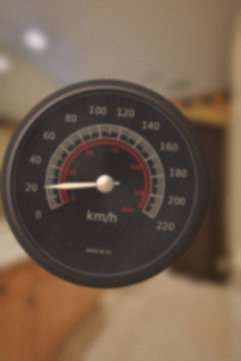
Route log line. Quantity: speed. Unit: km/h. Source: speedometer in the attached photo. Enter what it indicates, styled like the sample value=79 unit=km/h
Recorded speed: value=20 unit=km/h
